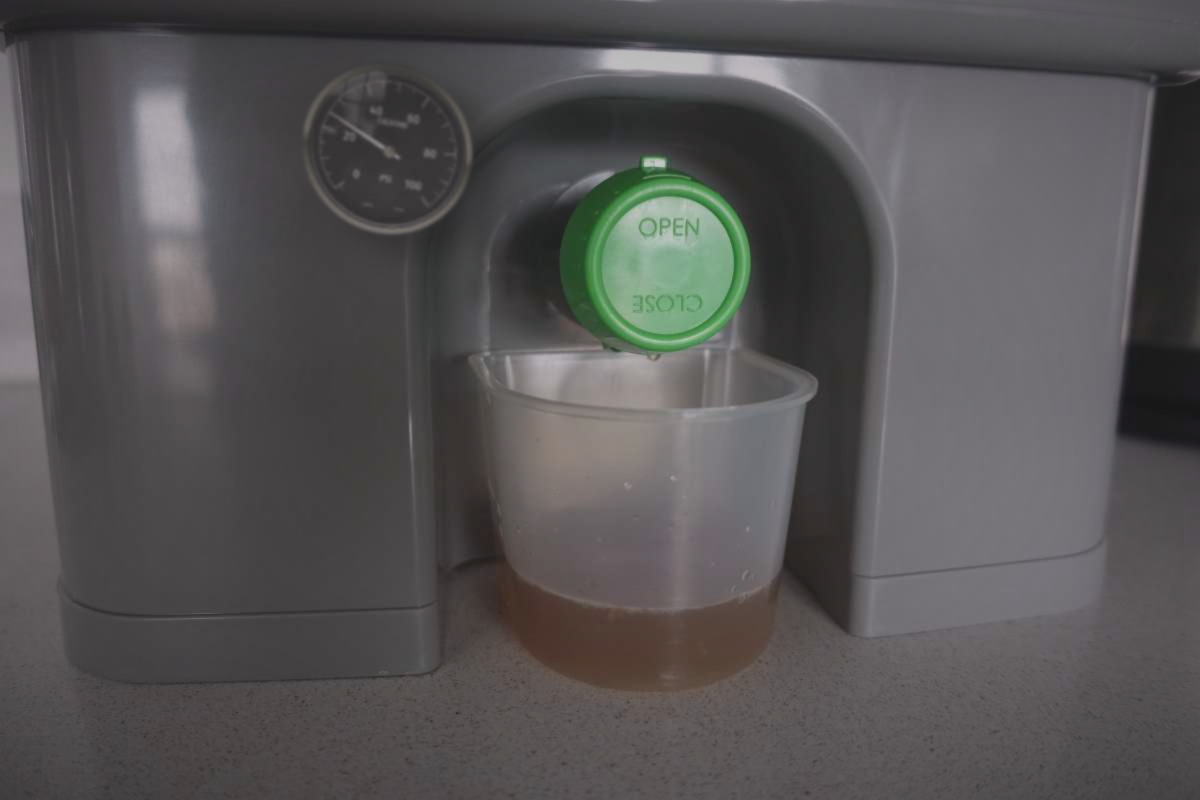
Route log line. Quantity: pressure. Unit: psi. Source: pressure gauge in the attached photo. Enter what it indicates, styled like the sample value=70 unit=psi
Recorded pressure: value=25 unit=psi
